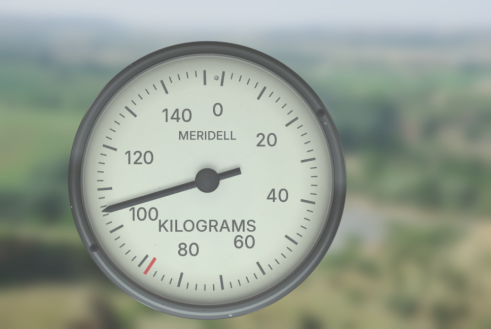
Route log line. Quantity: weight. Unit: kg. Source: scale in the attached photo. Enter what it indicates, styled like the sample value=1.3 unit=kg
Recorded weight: value=105 unit=kg
